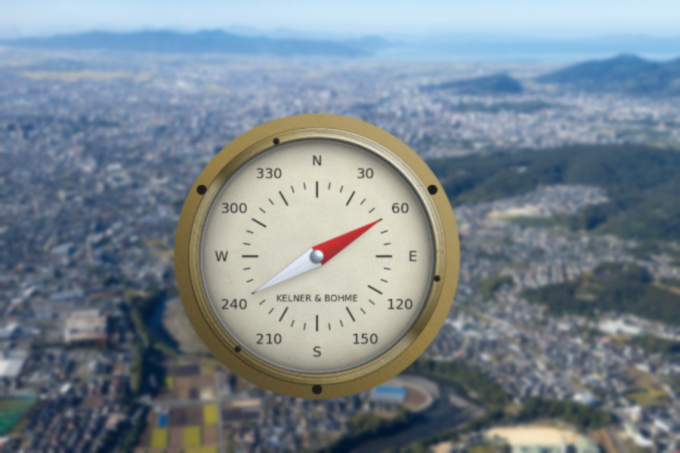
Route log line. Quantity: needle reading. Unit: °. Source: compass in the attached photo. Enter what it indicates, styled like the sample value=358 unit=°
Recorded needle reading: value=60 unit=°
